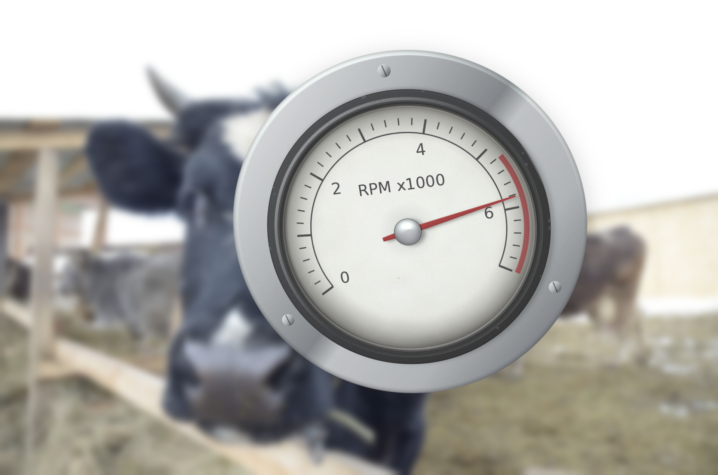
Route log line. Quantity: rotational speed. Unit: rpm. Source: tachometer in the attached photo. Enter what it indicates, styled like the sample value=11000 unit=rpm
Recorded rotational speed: value=5800 unit=rpm
